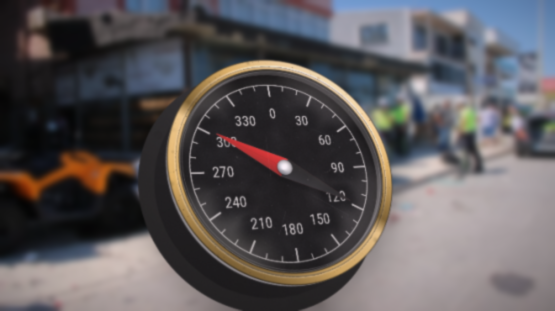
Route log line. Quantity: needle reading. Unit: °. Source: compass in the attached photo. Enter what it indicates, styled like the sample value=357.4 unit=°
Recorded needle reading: value=300 unit=°
